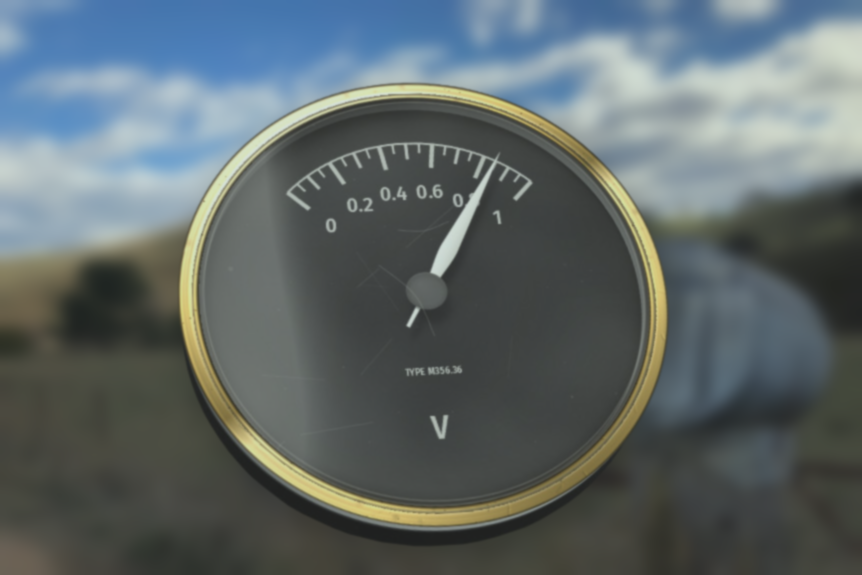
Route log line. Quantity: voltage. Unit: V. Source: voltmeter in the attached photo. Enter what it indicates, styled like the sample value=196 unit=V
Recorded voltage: value=0.85 unit=V
